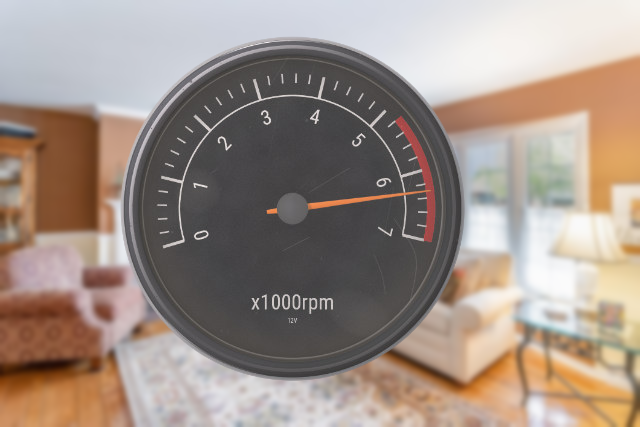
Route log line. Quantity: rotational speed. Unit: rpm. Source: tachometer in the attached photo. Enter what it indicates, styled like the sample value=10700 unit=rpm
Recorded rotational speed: value=6300 unit=rpm
